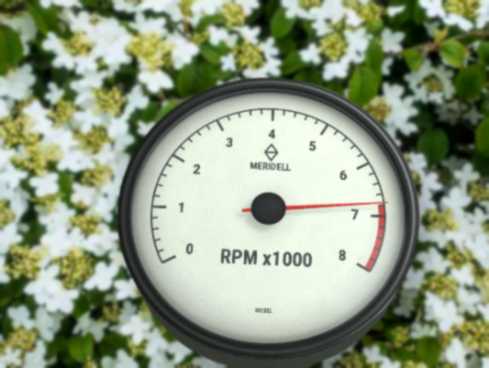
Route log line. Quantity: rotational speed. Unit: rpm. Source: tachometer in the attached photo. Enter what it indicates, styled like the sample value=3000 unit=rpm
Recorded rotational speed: value=6800 unit=rpm
